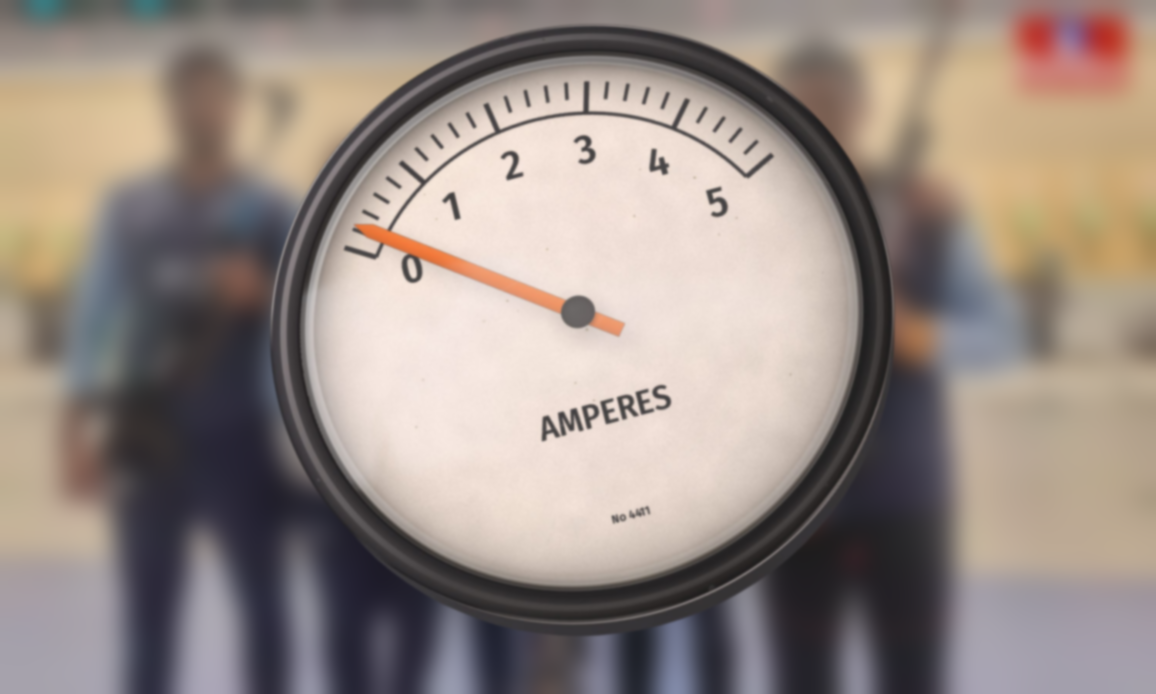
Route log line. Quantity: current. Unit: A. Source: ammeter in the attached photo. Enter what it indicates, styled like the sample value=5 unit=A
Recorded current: value=0.2 unit=A
